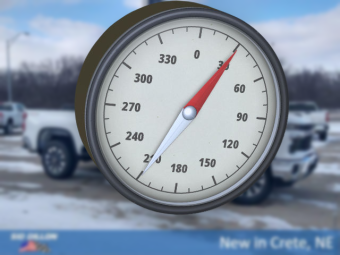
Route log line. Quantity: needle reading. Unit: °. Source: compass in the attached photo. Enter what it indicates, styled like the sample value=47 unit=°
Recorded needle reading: value=30 unit=°
